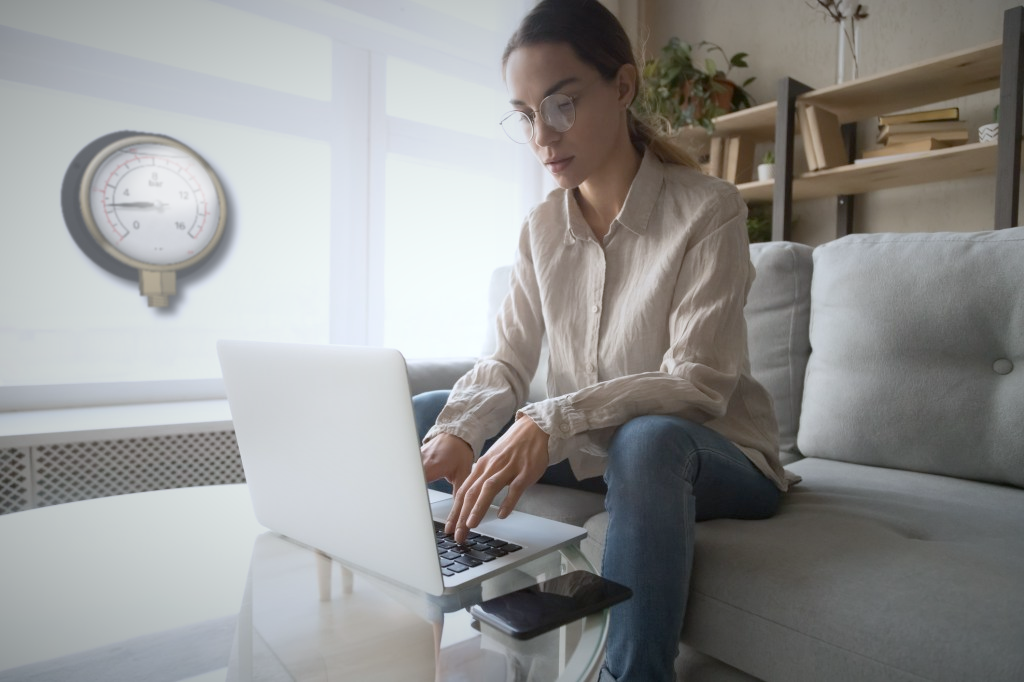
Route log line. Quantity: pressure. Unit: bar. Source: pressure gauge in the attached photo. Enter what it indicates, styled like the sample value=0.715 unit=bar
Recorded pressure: value=2.5 unit=bar
